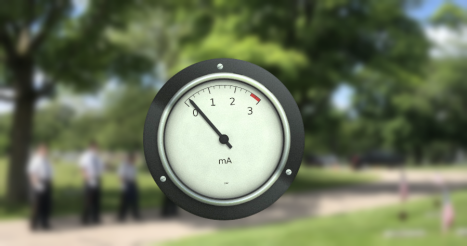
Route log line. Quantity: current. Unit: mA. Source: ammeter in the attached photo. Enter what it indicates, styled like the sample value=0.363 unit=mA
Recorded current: value=0.2 unit=mA
